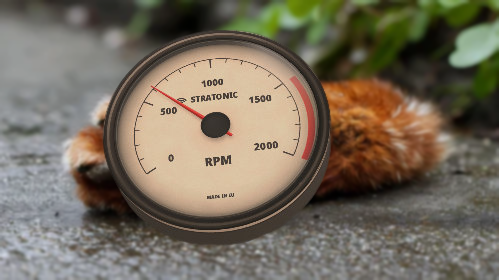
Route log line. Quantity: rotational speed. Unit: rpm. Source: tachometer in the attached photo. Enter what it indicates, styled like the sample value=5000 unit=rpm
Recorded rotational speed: value=600 unit=rpm
